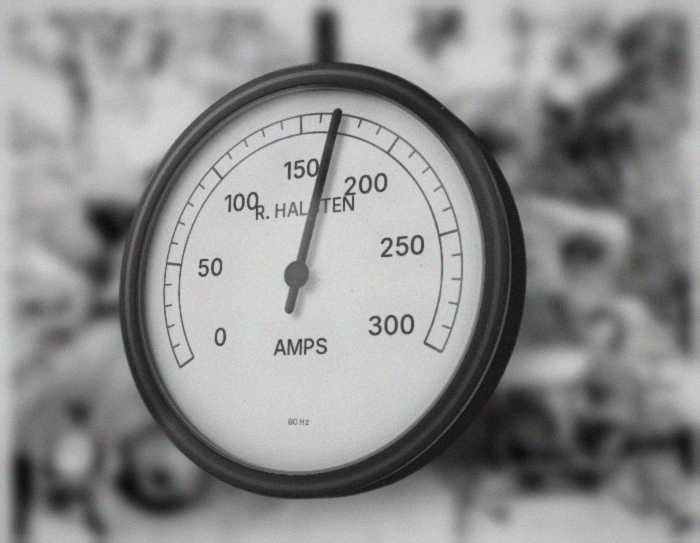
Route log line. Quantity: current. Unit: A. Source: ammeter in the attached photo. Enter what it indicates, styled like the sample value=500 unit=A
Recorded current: value=170 unit=A
